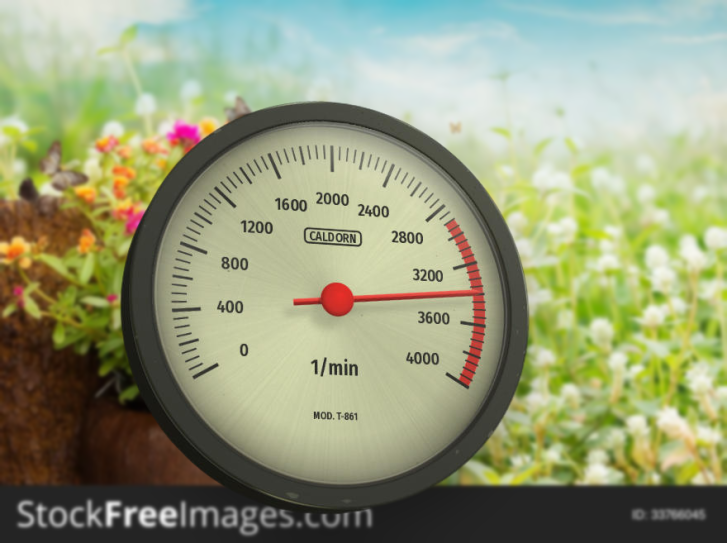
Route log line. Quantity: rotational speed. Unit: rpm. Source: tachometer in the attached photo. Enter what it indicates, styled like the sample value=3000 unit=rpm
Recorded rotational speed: value=3400 unit=rpm
